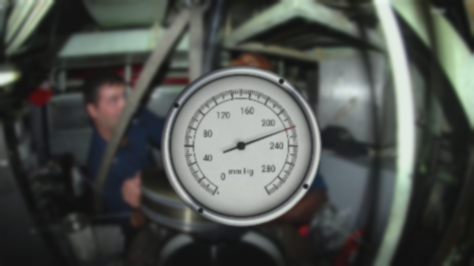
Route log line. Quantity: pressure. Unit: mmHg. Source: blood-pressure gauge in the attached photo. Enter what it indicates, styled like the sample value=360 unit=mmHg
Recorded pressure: value=220 unit=mmHg
